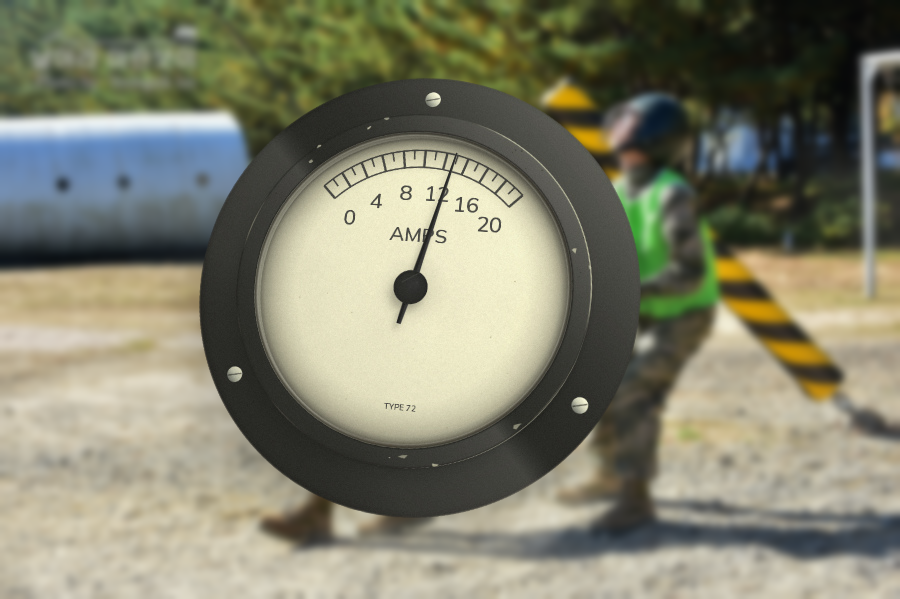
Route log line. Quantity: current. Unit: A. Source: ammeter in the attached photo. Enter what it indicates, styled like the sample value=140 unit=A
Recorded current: value=13 unit=A
